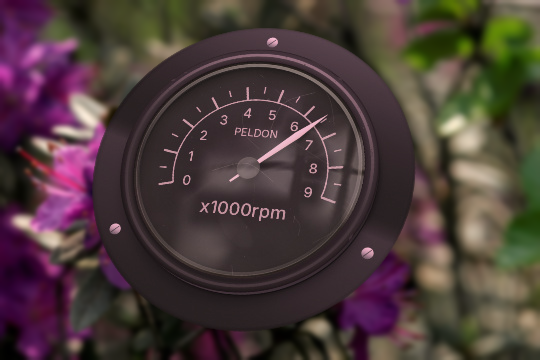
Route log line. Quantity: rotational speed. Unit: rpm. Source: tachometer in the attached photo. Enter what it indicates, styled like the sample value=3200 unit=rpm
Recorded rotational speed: value=6500 unit=rpm
